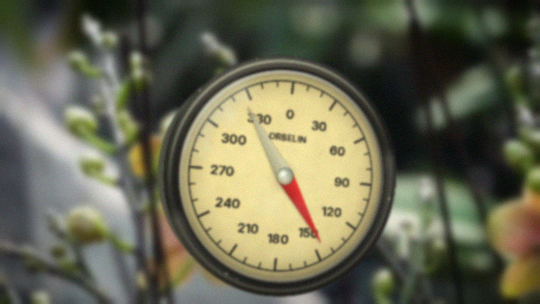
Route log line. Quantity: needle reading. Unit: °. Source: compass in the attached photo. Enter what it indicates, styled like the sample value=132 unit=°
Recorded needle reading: value=145 unit=°
